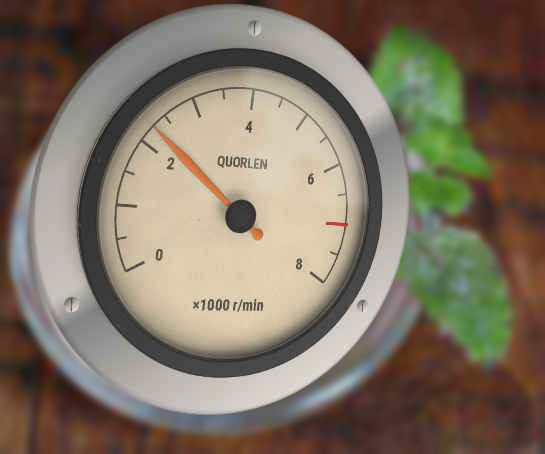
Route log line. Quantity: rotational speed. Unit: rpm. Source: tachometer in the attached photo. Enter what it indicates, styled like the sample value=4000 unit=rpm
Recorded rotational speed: value=2250 unit=rpm
